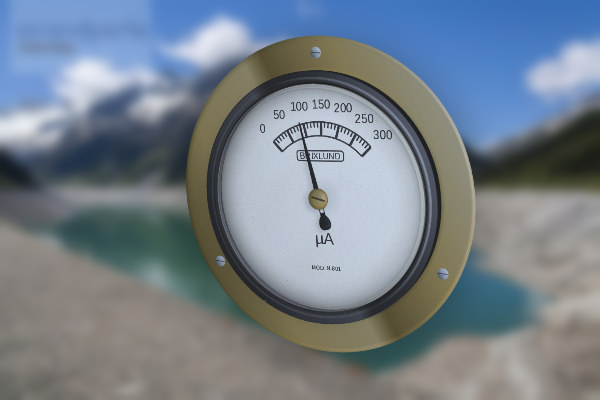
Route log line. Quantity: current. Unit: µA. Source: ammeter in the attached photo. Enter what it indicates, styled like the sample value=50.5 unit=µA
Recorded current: value=100 unit=µA
